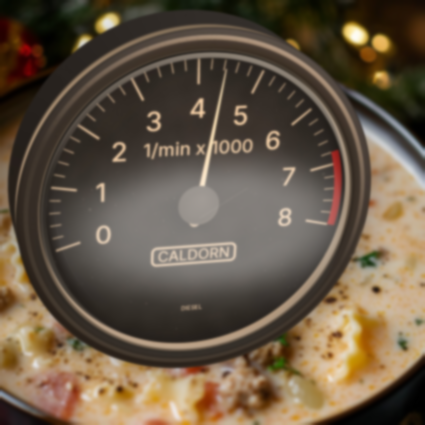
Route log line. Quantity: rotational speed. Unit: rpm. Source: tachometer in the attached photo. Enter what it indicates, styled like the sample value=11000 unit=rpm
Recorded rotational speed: value=4400 unit=rpm
